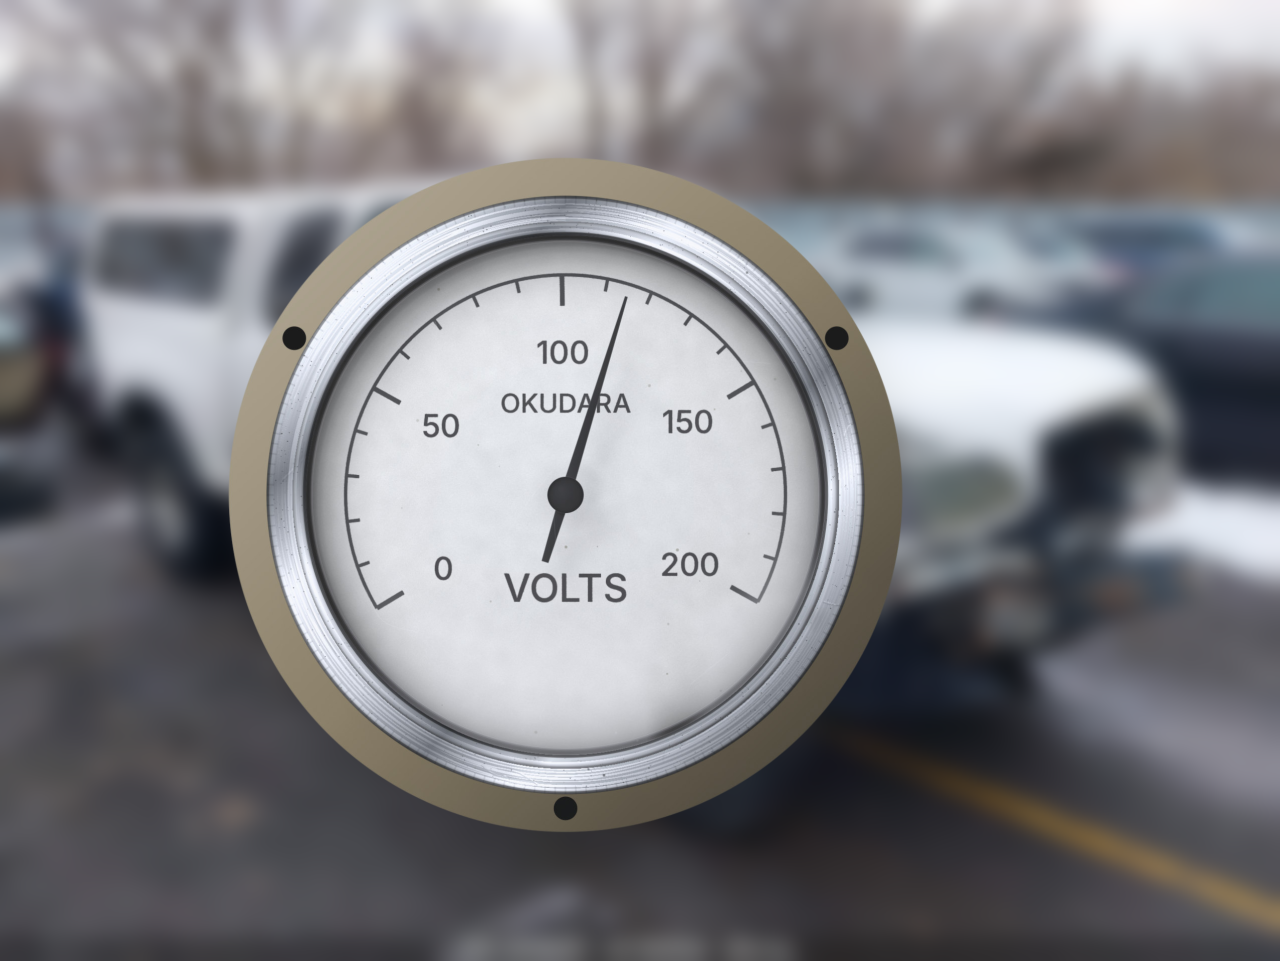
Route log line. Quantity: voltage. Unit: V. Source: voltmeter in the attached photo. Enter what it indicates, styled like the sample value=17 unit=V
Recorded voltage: value=115 unit=V
